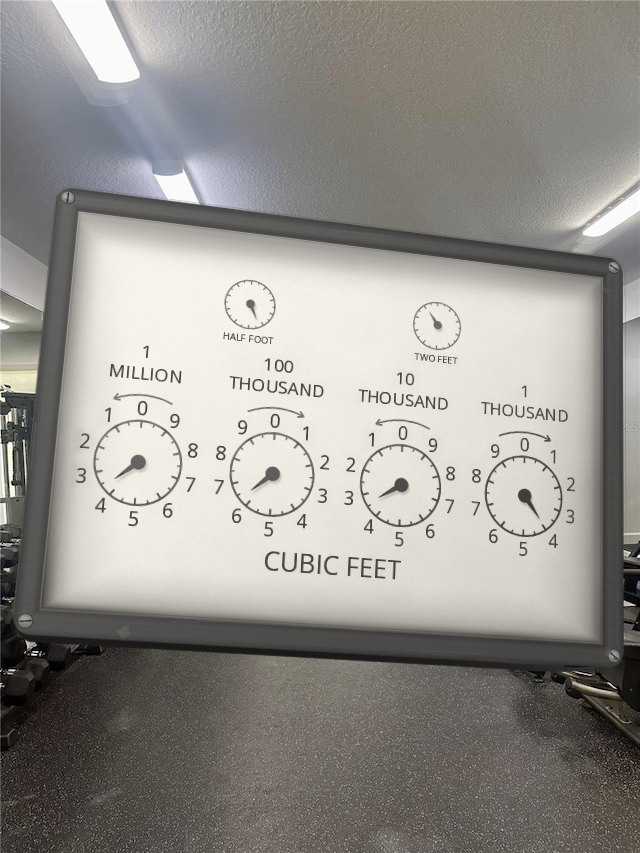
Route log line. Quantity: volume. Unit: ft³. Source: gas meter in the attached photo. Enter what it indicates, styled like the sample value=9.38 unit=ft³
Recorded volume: value=363400 unit=ft³
